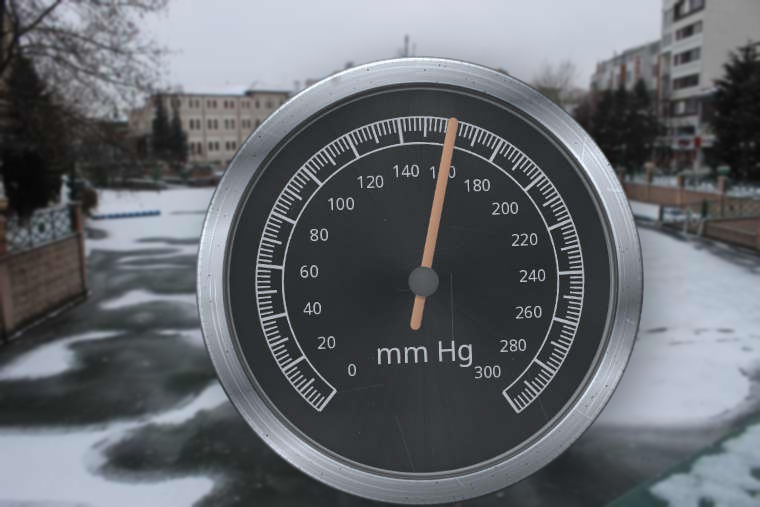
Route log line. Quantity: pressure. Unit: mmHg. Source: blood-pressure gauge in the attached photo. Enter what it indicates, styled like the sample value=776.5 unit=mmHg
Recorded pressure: value=160 unit=mmHg
